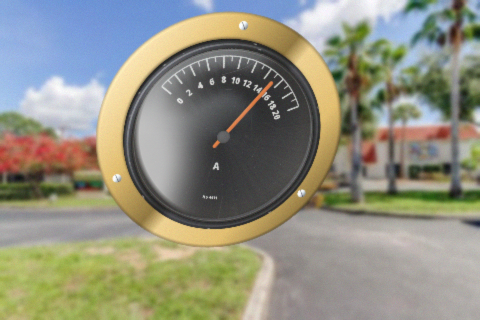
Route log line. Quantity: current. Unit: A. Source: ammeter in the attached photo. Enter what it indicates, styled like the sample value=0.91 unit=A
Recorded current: value=15 unit=A
